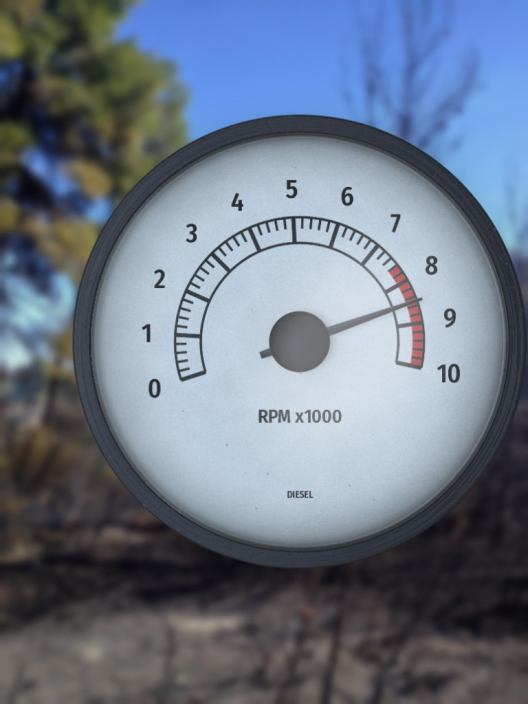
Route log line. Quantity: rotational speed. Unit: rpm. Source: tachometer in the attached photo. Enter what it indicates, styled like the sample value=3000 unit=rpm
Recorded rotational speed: value=8500 unit=rpm
